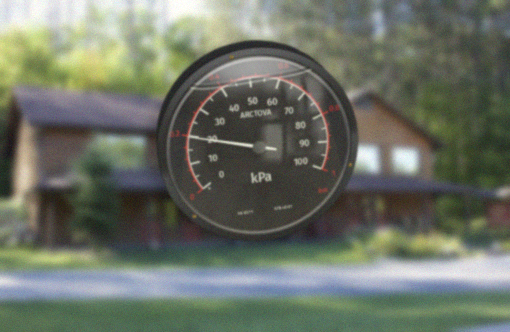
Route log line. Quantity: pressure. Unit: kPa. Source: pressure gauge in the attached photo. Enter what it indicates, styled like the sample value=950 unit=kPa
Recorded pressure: value=20 unit=kPa
